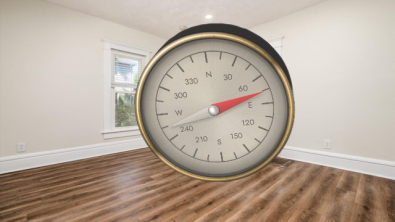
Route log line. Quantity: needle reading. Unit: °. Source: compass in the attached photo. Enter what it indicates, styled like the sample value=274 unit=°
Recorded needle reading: value=75 unit=°
